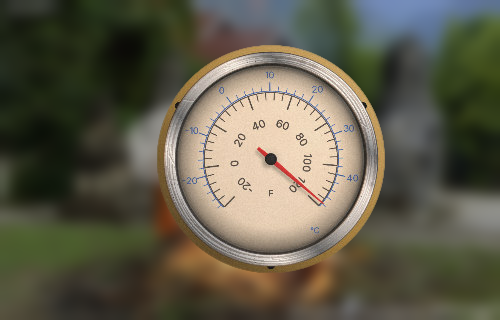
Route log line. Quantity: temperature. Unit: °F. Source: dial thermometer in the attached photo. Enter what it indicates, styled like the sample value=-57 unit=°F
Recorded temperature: value=118 unit=°F
